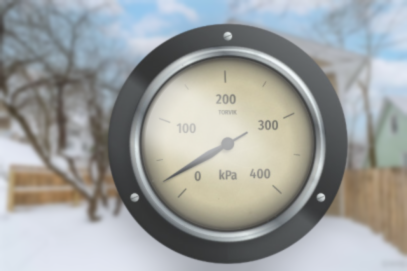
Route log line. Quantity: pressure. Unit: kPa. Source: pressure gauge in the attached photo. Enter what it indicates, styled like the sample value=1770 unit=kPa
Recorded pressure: value=25 unit=kPa
